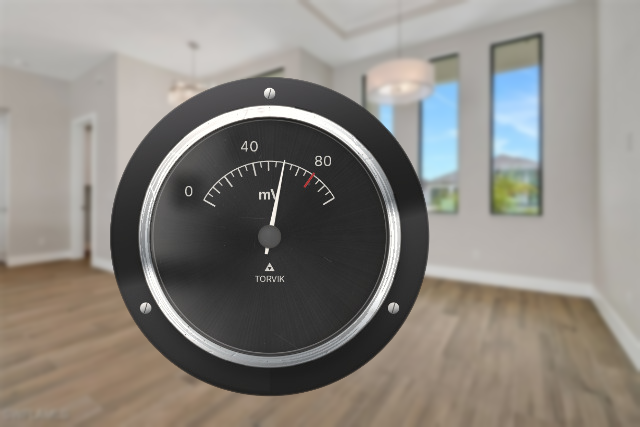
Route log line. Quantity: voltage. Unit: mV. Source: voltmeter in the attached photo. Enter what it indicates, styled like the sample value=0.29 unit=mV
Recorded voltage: value=60 unit=mV
